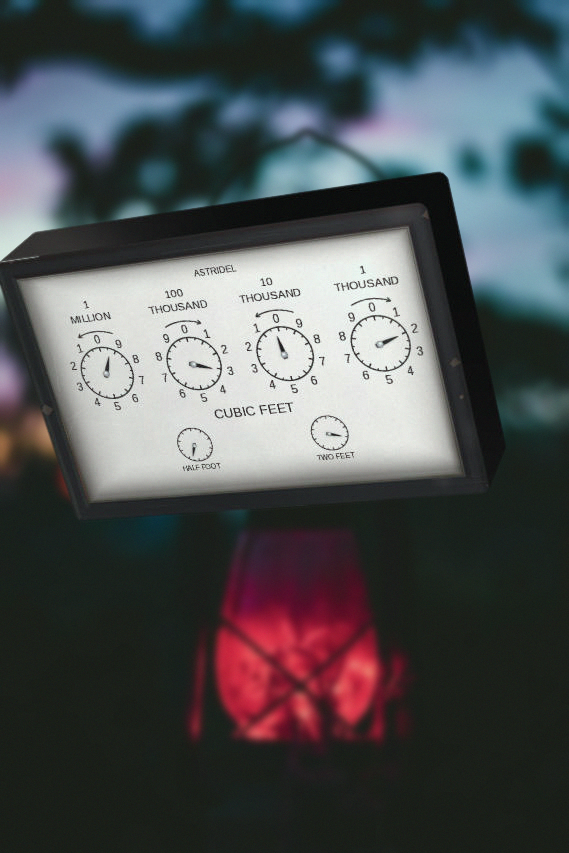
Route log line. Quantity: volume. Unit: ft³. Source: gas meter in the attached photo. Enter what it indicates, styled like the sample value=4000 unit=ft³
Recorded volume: value=930200 unit=ft³
